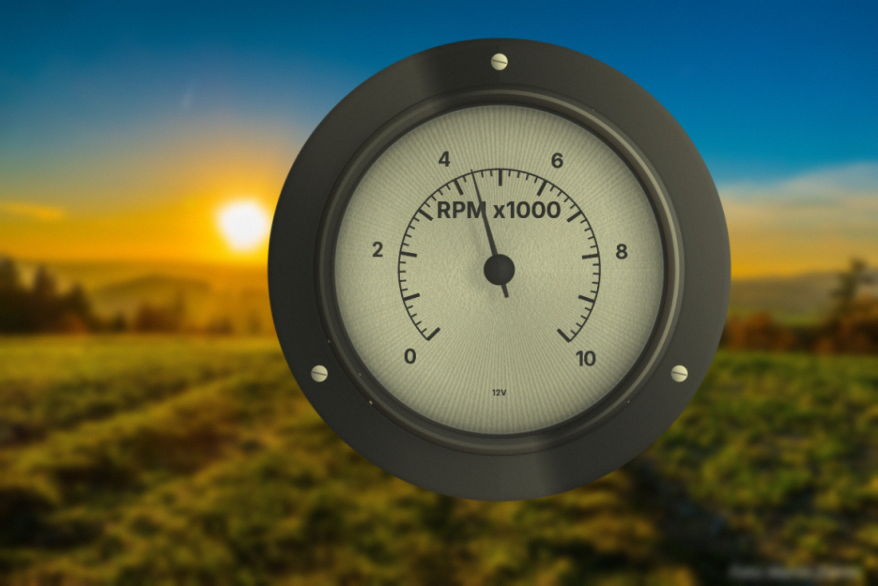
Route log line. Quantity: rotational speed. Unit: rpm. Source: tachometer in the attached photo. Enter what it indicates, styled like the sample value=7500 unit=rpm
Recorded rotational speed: value=4400 unit=rpm
